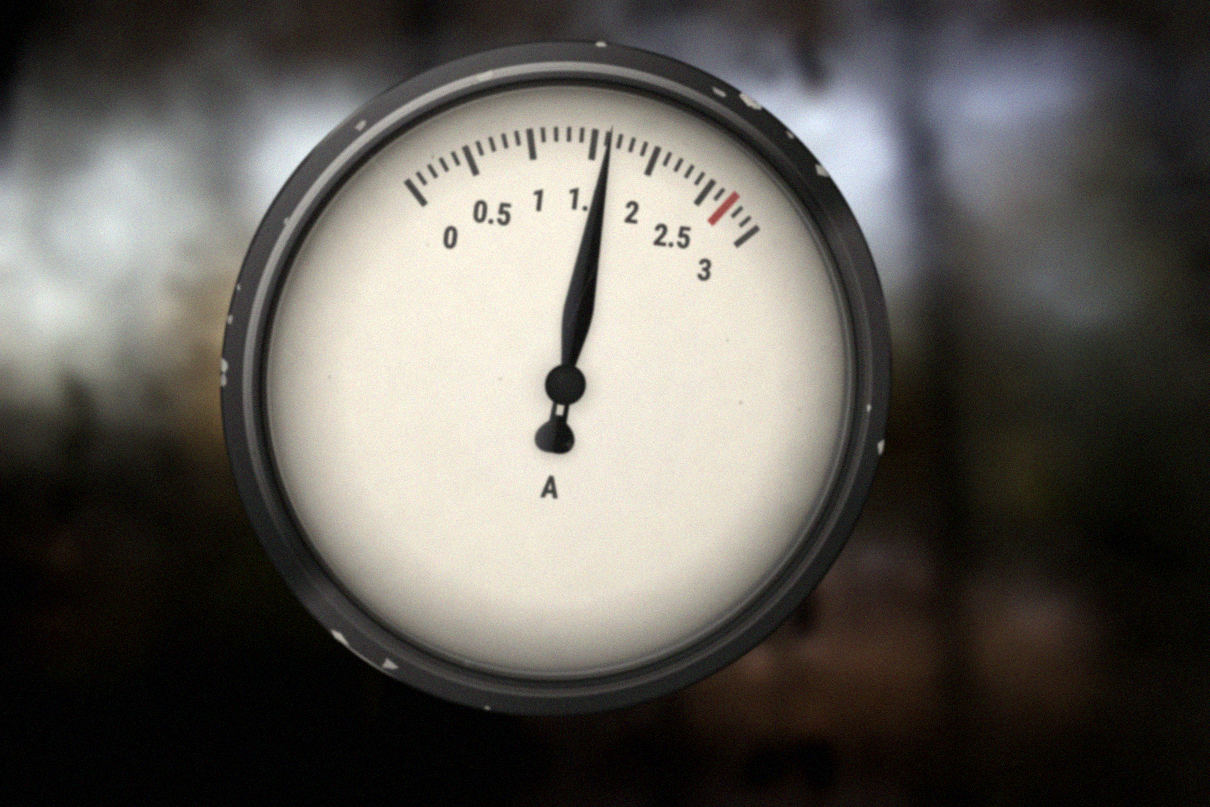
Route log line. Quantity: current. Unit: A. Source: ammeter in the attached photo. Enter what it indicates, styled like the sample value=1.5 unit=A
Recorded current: value=1.6 unit=A
